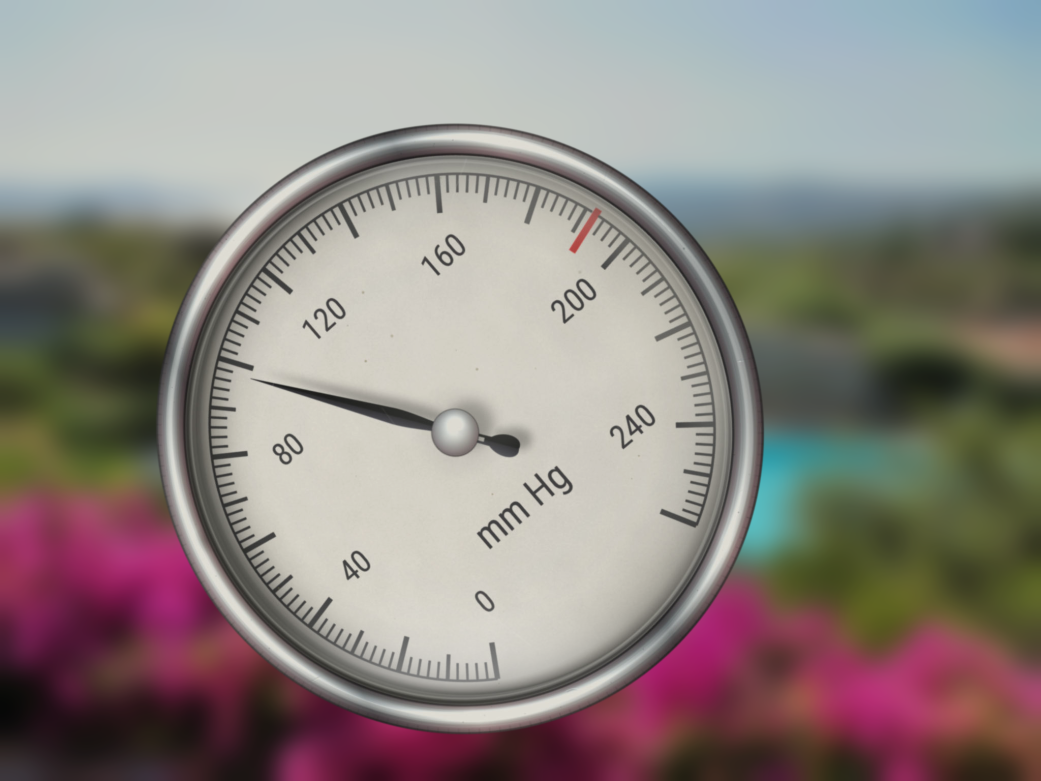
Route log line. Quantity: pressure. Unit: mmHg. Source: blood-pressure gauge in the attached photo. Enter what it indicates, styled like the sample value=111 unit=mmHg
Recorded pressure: value=98 unit=mmHg
